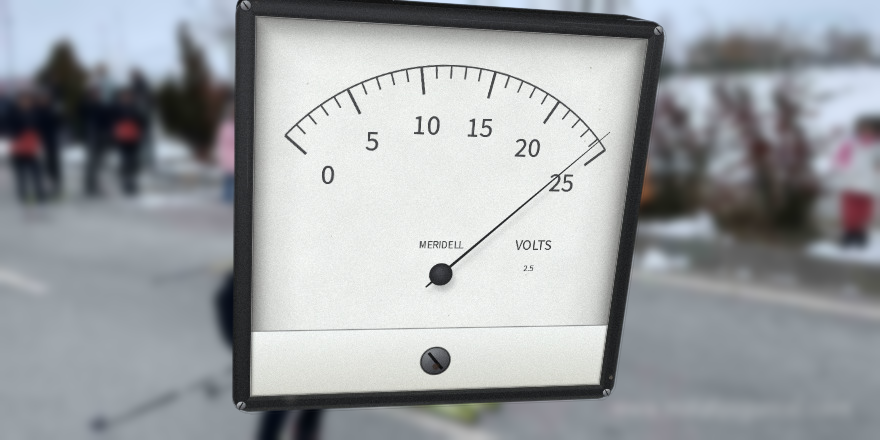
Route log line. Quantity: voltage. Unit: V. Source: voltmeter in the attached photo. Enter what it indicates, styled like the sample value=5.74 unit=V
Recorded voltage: value=24 unit=V
